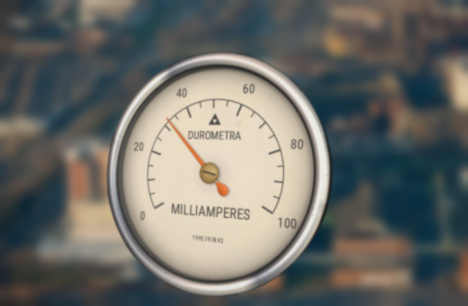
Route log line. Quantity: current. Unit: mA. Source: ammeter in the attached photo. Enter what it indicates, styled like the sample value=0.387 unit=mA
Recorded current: value=32.5 unit=mA
